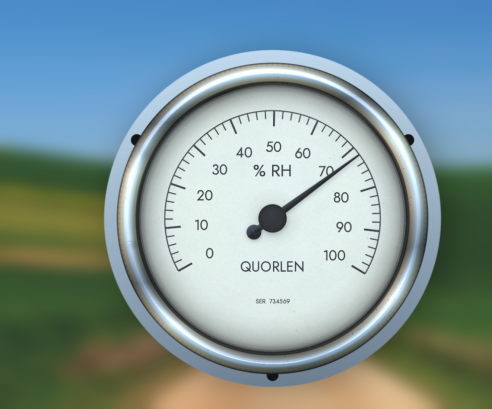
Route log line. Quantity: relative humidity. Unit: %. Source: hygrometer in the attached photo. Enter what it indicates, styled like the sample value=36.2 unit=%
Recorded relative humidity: value=72 unit=%
